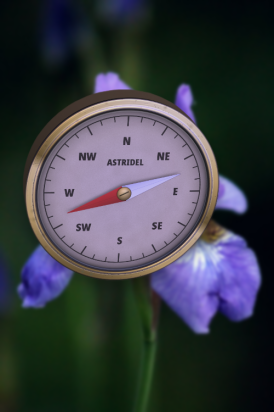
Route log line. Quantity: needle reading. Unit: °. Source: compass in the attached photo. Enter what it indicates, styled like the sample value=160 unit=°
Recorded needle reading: value=250 unit=°
